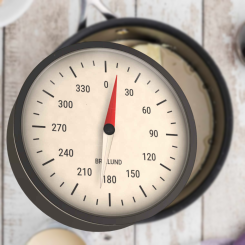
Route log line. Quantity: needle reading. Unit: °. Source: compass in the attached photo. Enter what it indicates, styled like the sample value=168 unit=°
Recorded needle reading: value=10 unit=°
